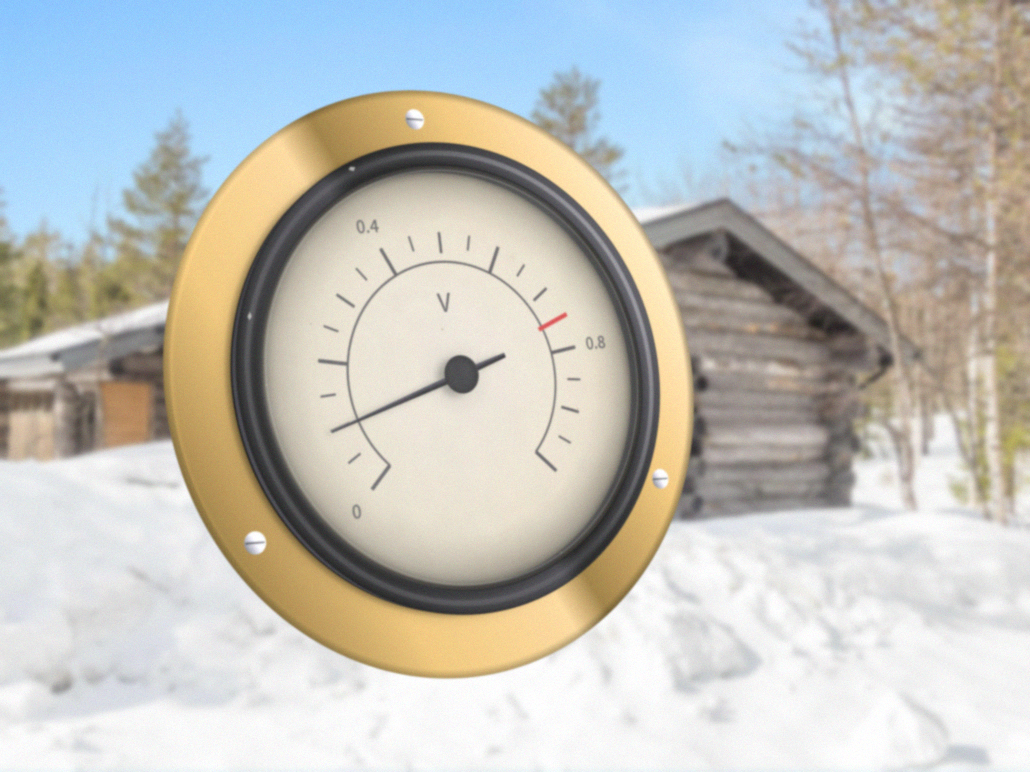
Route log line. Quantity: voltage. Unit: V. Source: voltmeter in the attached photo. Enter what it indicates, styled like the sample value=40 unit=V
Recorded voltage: value=0.1 unit=V
